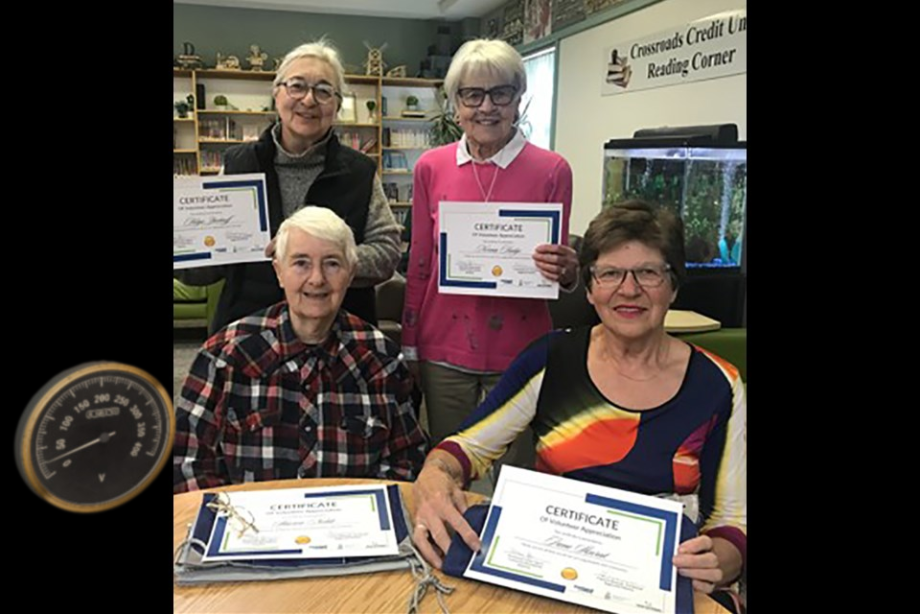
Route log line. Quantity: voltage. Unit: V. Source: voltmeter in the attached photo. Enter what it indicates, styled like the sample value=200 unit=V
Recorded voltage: value=25 unit=V
